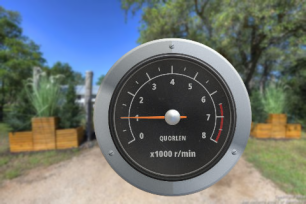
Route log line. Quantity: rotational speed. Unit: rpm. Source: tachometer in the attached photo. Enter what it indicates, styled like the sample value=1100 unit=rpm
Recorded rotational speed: value=1000 unit=rpm
